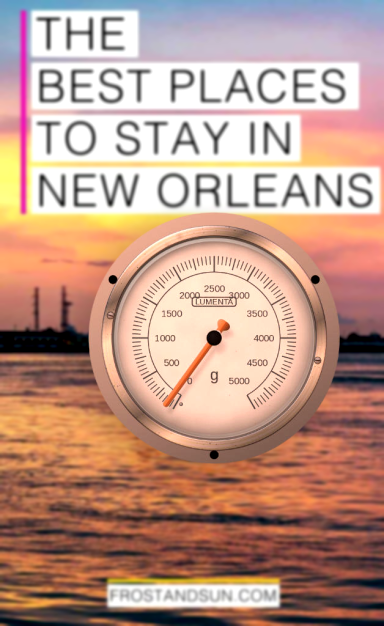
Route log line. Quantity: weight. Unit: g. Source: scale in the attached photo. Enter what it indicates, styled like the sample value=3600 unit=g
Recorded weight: value=100 unit=g
